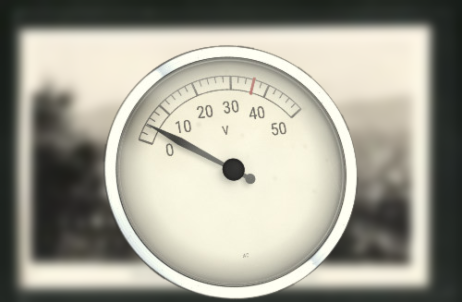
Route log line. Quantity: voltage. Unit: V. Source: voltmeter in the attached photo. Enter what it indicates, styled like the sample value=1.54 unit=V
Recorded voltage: value=4 unit=V
